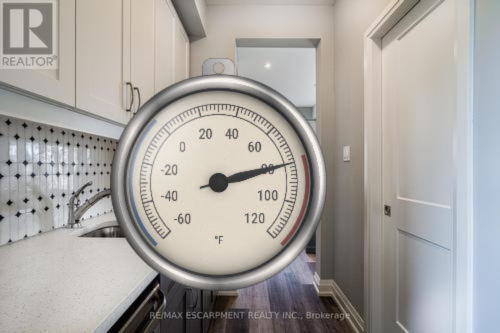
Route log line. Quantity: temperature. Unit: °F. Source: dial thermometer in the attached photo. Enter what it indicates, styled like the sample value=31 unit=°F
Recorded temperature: value=80 unit=°F
